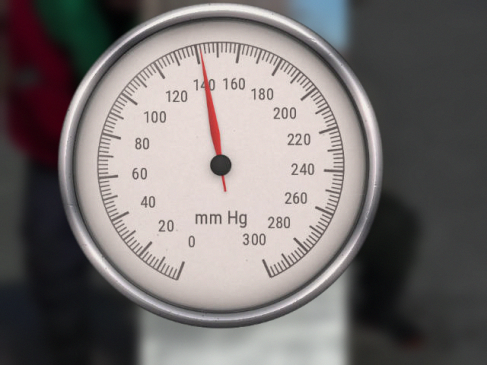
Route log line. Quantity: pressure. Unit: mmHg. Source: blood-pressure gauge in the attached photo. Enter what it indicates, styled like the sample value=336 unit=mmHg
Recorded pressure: value=142 unit=mmHg
